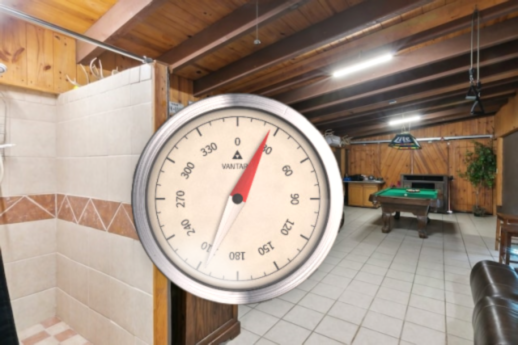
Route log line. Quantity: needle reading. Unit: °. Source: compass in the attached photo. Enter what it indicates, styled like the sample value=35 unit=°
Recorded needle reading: value=25 unit=°
